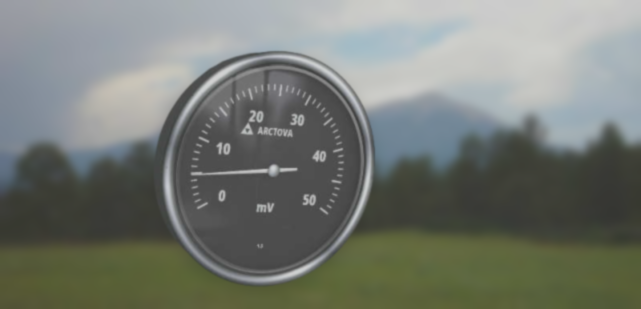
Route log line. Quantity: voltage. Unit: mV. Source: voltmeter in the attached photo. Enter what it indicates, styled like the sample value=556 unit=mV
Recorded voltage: value=5 unit=mV
